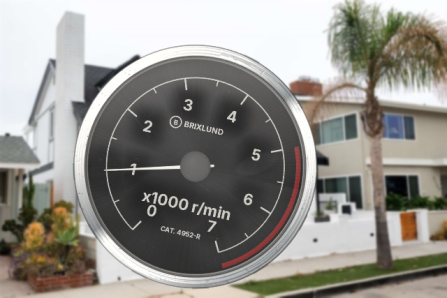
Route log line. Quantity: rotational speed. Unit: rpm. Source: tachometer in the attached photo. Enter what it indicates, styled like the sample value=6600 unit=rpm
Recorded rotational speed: value=1000 unit=rpm
